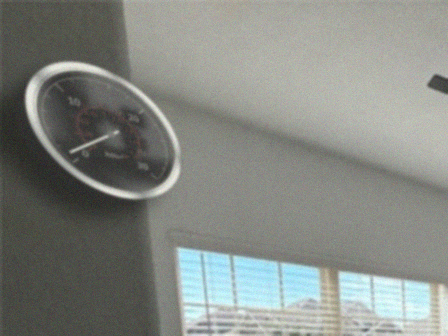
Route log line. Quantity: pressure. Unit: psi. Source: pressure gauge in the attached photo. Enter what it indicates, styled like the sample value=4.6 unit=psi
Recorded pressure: value=1 unit=psi
